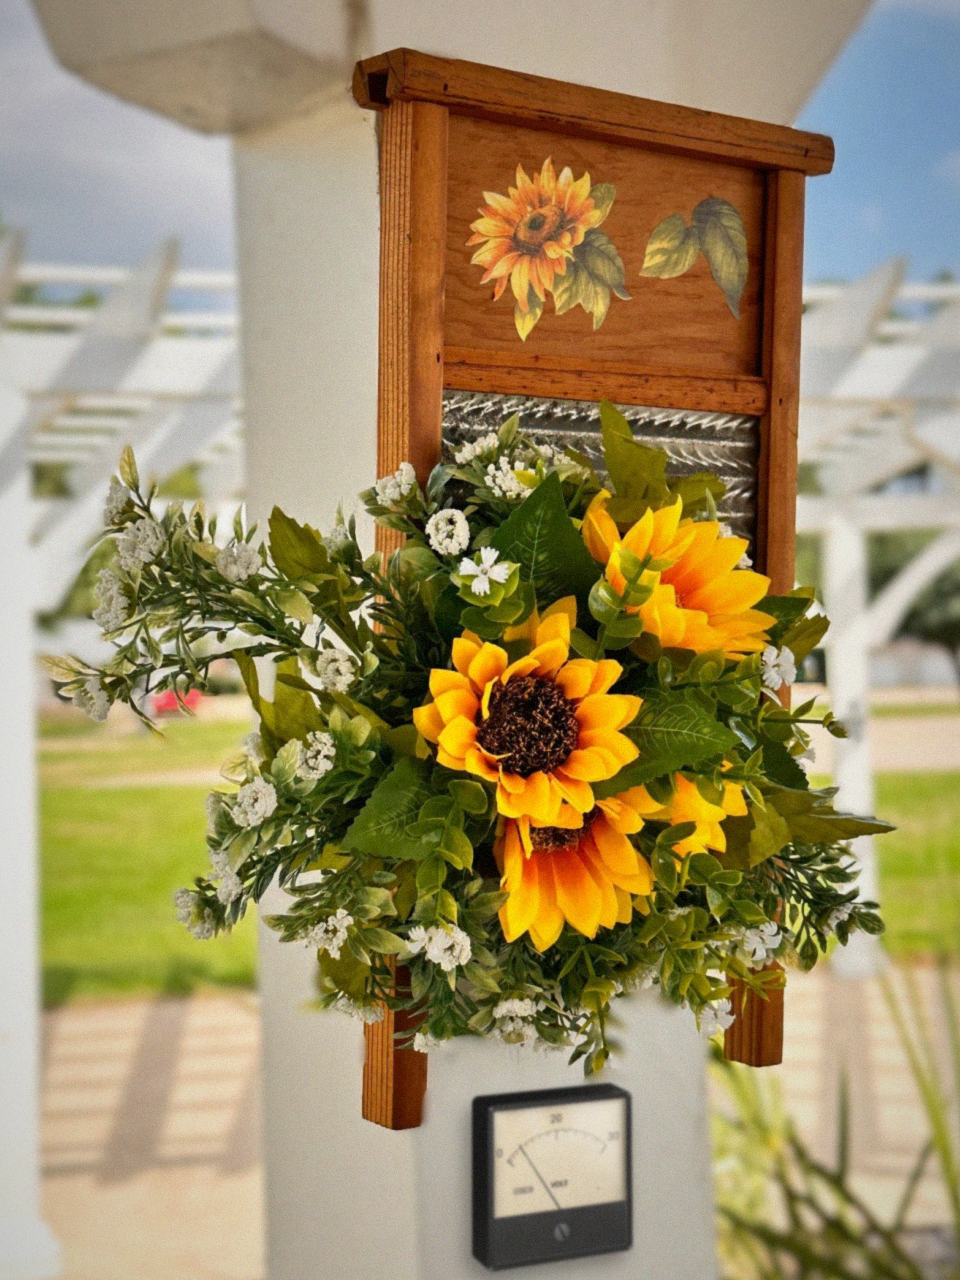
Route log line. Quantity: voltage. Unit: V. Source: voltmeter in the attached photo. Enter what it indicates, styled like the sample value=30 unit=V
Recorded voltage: value=10 unit=V
